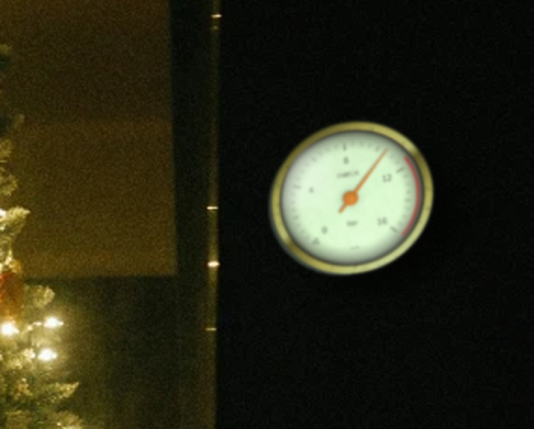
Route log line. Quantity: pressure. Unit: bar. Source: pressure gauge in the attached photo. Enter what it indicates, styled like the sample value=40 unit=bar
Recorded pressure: value=10.5 unit=bar
